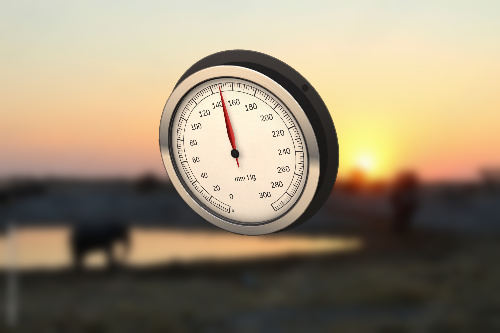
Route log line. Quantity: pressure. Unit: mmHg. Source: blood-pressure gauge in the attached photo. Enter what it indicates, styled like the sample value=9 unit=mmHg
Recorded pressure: value=150 unit=mmHg
